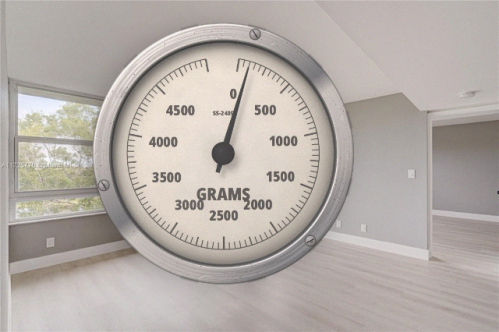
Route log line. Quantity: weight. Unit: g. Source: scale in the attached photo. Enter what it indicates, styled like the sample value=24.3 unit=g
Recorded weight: value=100 unit=g
